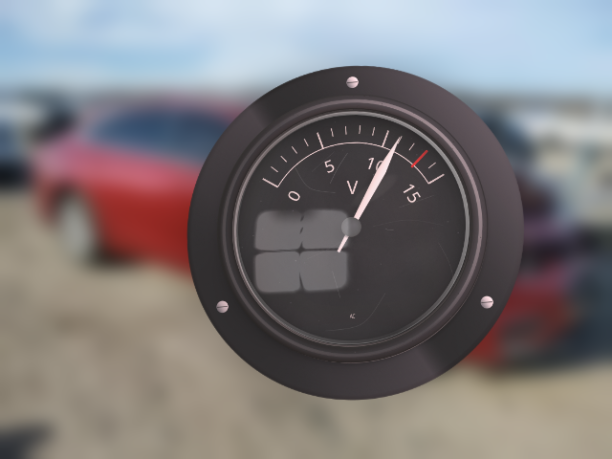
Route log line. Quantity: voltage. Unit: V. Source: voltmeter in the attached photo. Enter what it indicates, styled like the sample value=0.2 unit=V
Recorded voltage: value=11 unit=V
